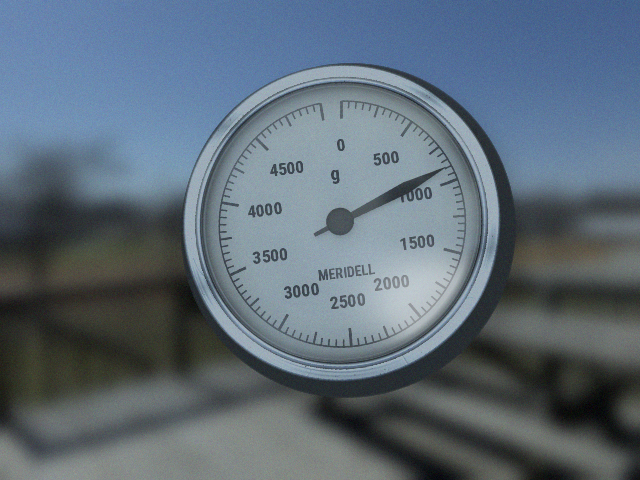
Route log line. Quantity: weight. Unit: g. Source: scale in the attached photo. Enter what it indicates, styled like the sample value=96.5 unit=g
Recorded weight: value=900 unit=g
